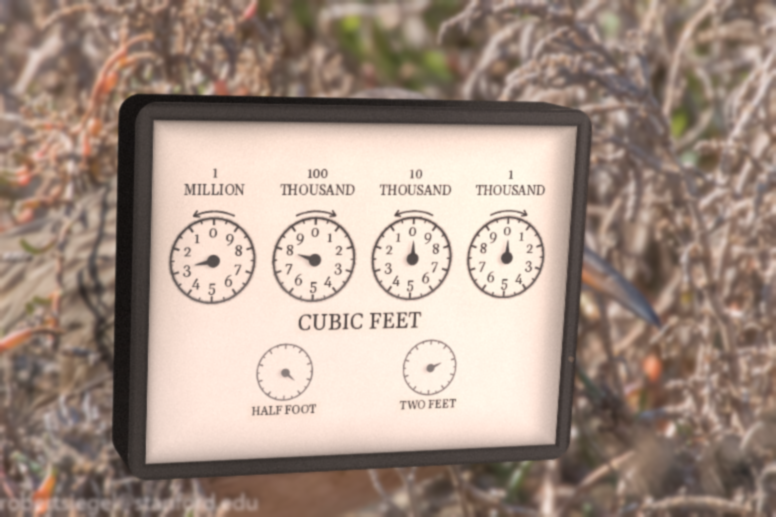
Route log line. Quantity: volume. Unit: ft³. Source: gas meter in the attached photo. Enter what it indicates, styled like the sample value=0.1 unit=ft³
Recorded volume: value=280000 unit=ft³
